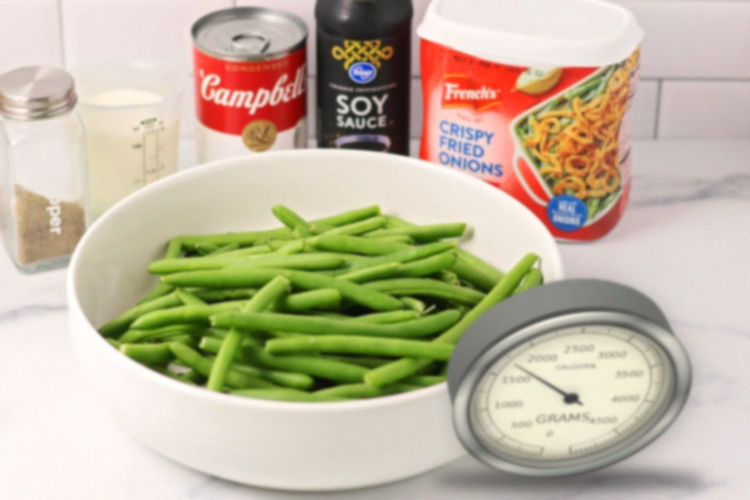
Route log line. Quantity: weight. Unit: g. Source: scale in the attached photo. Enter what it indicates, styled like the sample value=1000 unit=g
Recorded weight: value=1750 unit=g
